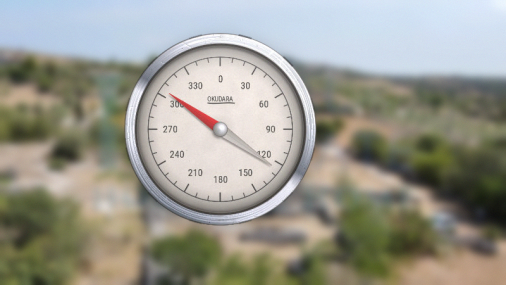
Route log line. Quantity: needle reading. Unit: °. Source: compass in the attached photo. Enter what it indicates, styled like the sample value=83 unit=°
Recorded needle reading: value=305 unit=°
